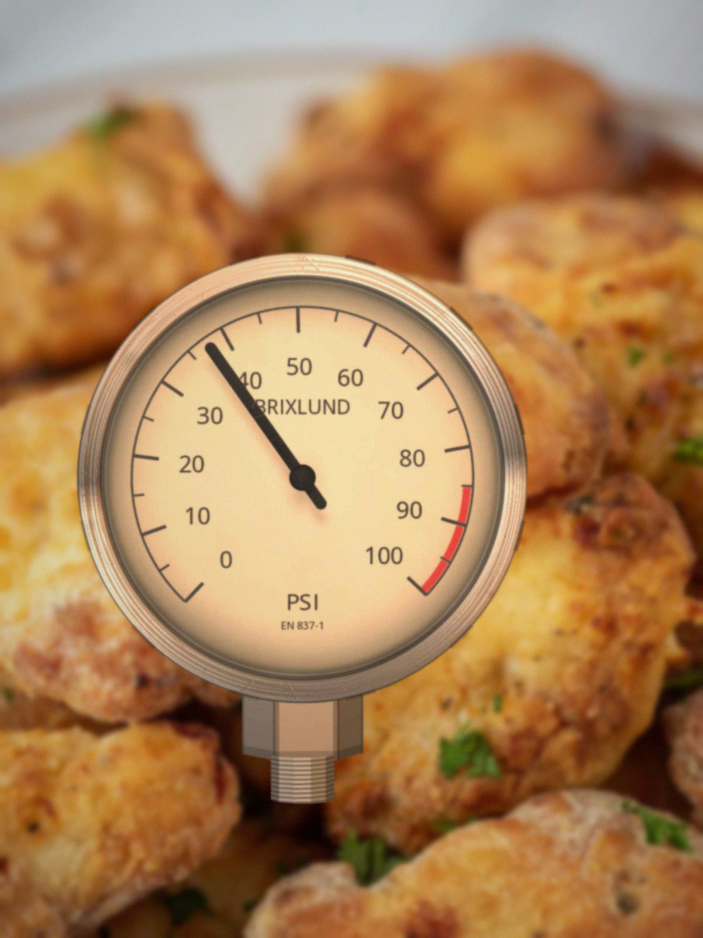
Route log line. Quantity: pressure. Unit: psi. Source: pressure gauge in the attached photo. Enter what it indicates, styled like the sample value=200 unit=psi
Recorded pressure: value=37.5 unit=psi
